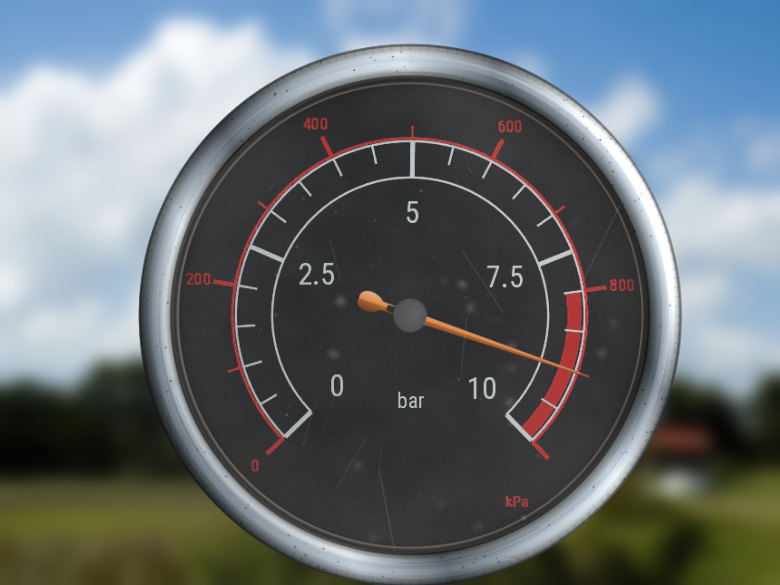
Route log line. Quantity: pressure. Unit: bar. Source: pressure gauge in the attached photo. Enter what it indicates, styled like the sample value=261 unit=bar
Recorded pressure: value=9 unit=bar
